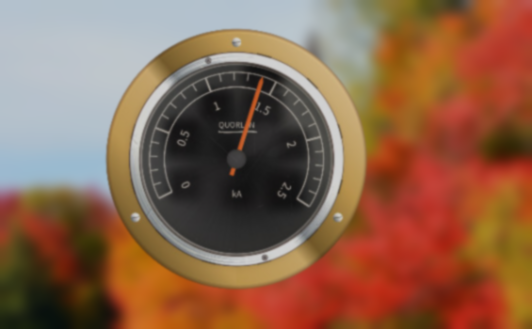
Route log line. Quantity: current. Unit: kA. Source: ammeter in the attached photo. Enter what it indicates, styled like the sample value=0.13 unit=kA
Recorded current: value=1.4 unit=kA
